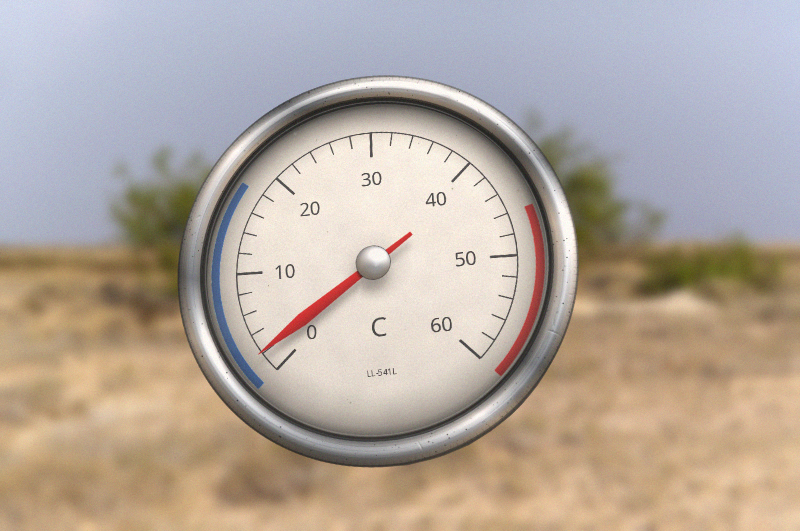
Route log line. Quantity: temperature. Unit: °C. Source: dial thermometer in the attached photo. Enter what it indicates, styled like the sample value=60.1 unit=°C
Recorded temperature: value=2 unit=°C
